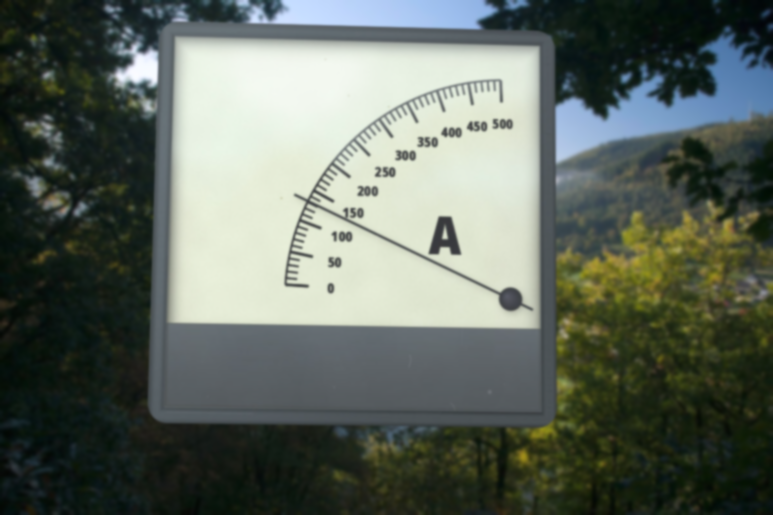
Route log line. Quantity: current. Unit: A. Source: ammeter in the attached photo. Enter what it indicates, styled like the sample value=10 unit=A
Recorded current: value=130 unit=A
